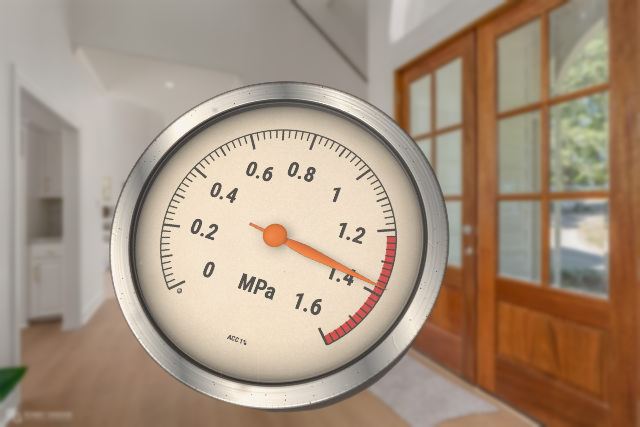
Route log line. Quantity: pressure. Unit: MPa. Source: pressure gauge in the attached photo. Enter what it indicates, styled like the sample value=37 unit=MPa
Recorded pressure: value=1.38 unit=MPa
